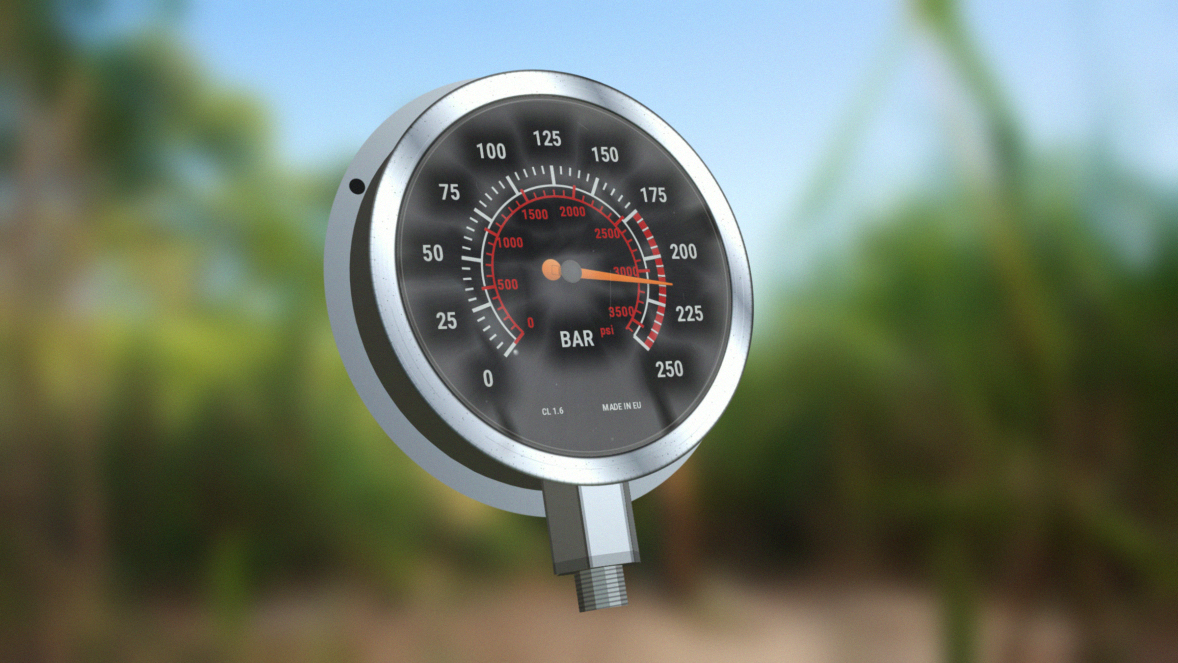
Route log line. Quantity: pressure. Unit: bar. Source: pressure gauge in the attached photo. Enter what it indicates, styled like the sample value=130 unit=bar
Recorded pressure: value=215 unit=bar
